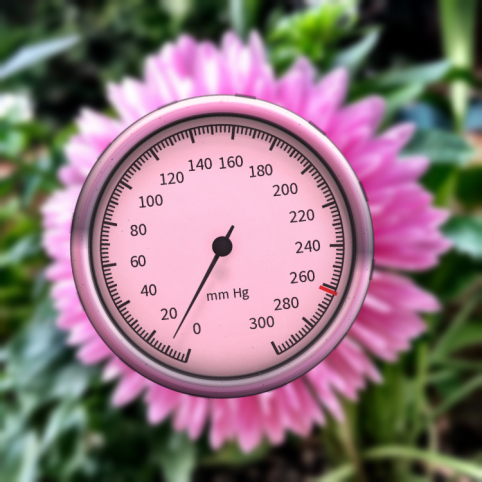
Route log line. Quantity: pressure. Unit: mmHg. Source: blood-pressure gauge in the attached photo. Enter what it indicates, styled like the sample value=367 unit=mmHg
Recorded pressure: value=10 unit=mmHg
